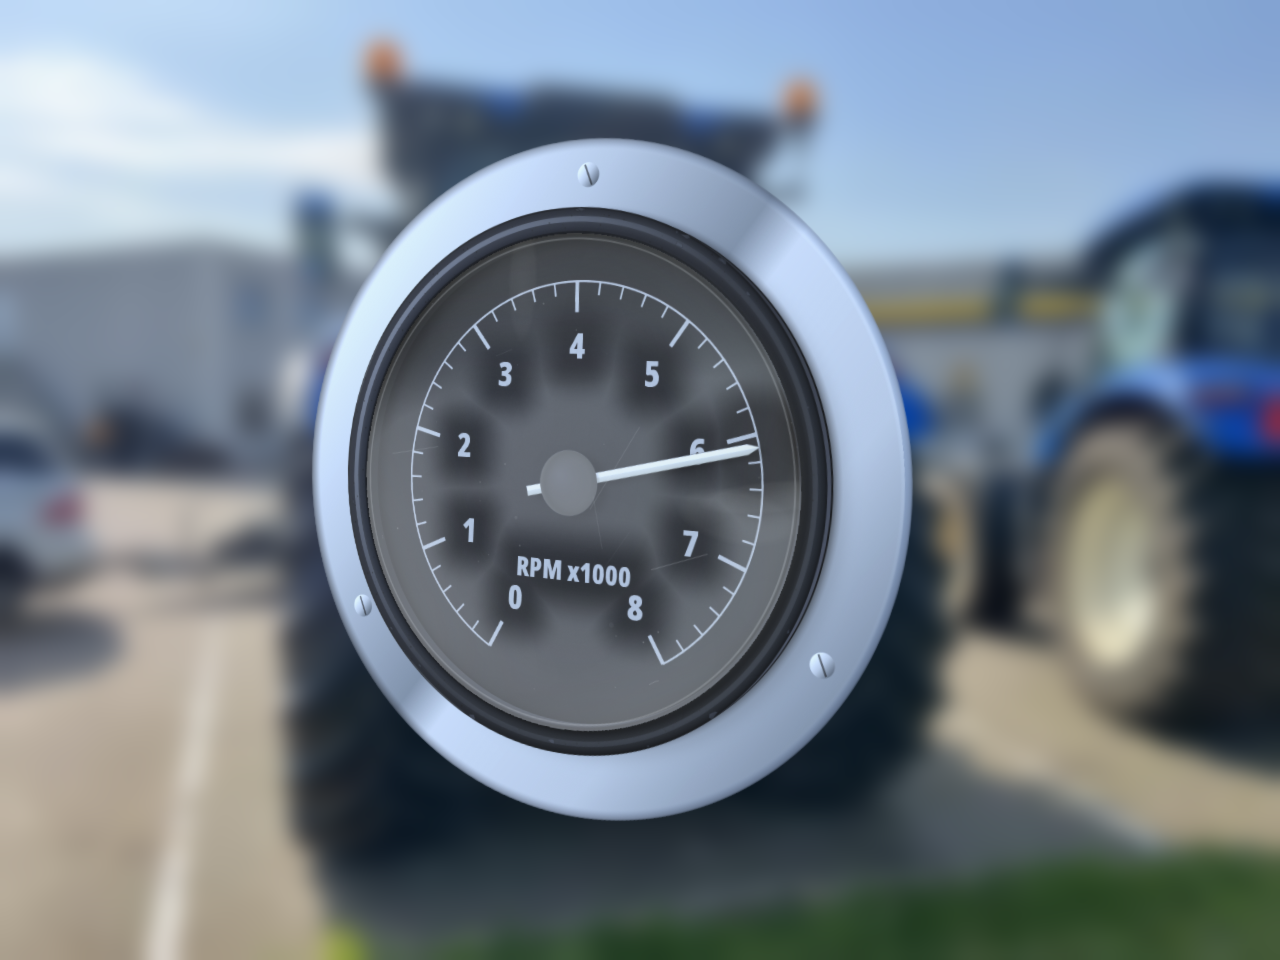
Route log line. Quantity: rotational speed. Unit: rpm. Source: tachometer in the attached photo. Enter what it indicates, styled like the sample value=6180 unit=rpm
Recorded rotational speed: value=6100 unit=rpm
